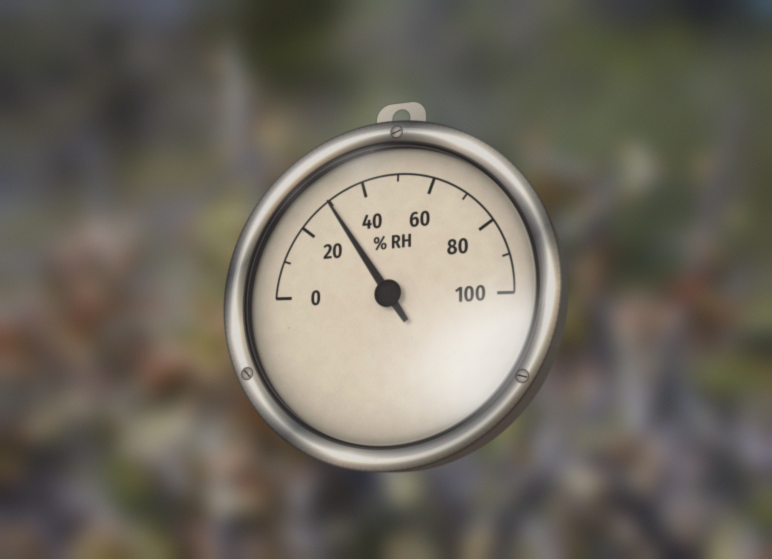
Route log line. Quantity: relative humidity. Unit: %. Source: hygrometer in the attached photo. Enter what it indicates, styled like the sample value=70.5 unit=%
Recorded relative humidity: value=30 unit=%
